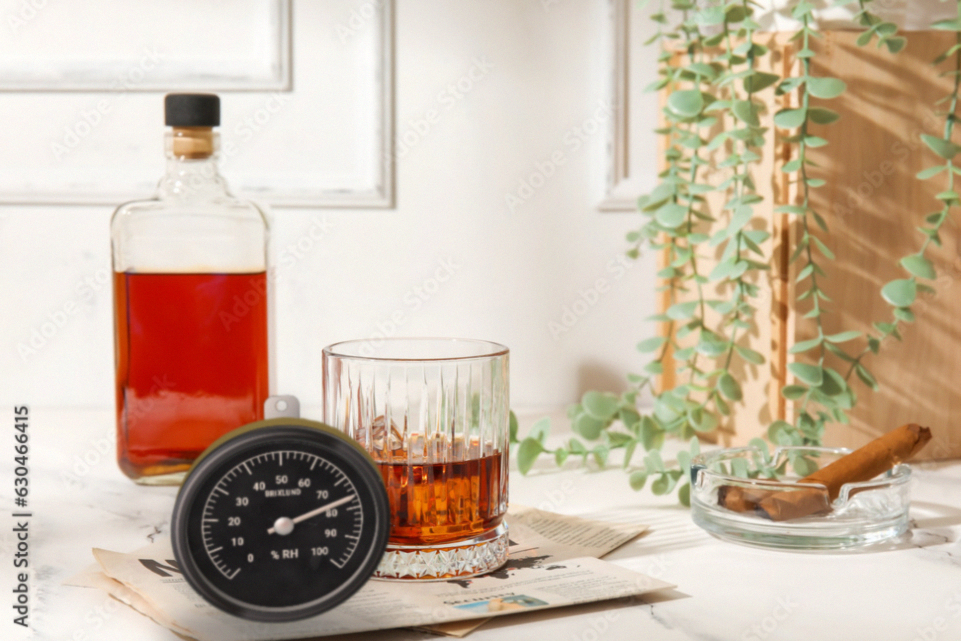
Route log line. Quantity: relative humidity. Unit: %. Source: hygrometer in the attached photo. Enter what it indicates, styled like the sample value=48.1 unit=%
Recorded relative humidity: value=76 unit=%
